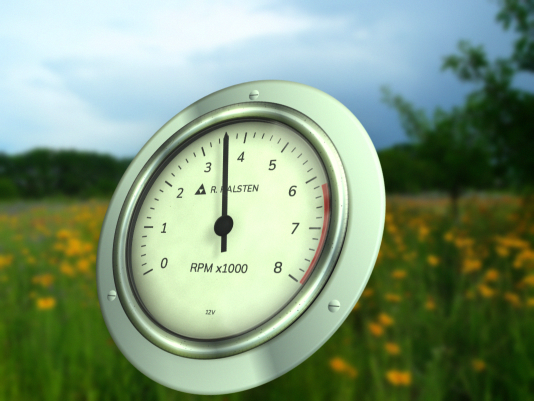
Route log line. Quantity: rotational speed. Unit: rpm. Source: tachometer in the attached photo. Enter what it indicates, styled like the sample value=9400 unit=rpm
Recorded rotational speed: value=3600 unit=rpm
